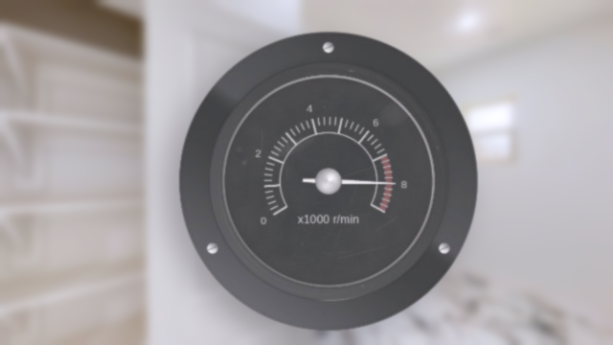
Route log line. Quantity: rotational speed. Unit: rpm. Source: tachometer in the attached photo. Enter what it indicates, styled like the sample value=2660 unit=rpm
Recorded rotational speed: value=8000 unit=rpm
